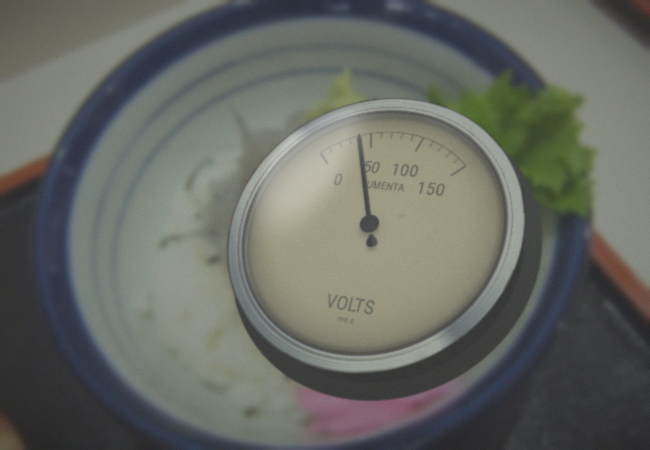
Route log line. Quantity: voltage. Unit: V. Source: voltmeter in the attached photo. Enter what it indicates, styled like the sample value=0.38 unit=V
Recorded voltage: value=40 unit=V
